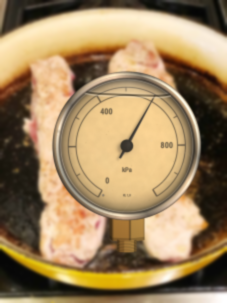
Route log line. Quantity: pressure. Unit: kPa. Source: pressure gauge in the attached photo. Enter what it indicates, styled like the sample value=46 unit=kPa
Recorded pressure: value=600 unit=kPa
